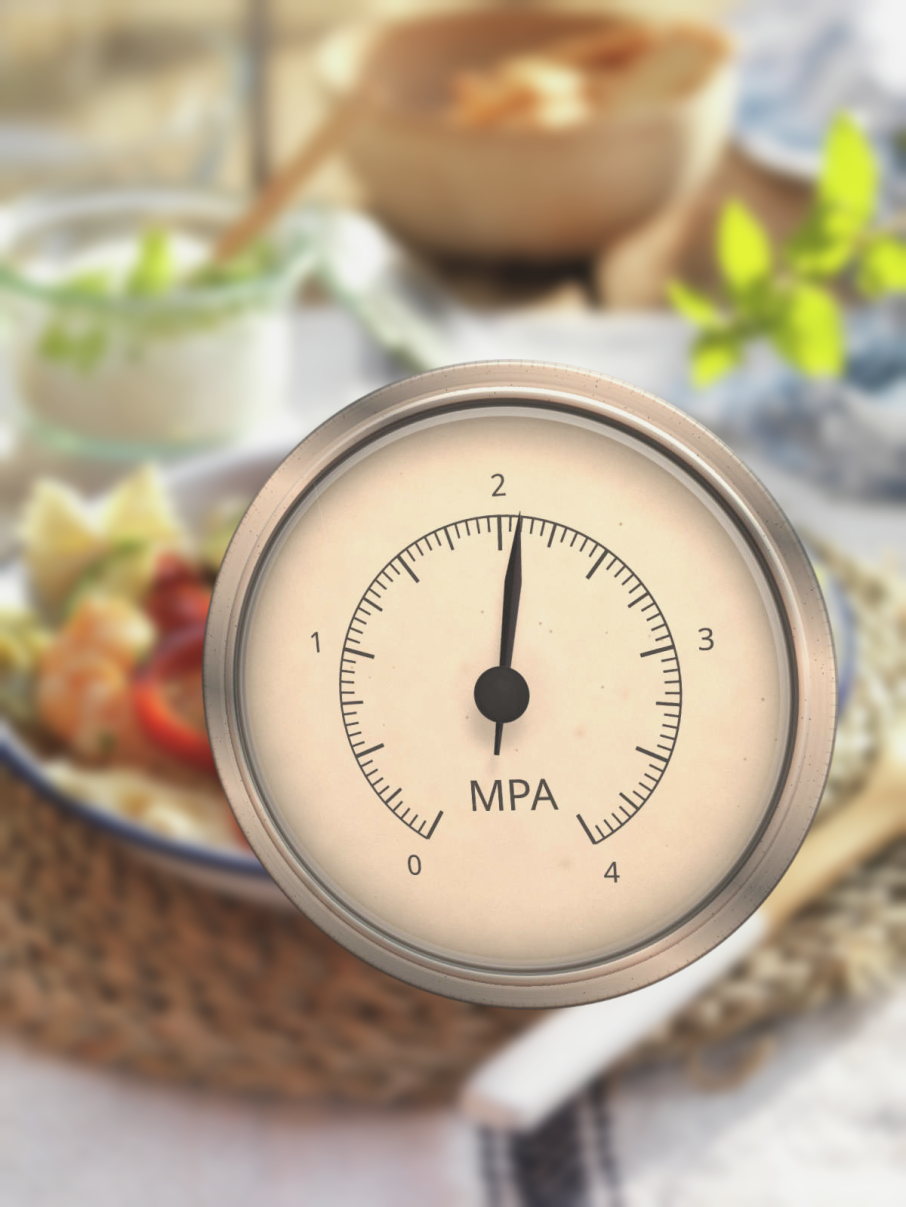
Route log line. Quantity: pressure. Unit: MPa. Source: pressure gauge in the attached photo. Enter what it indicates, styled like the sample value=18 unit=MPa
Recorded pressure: value=2.1 unit=MPa
